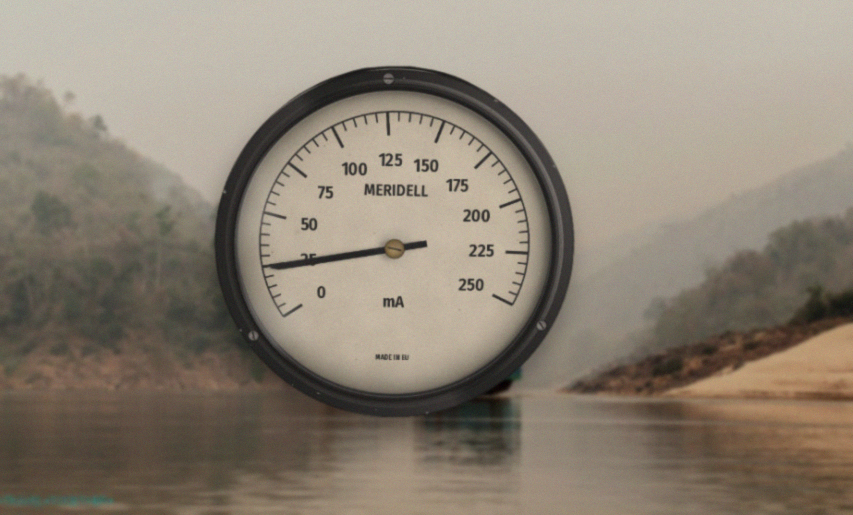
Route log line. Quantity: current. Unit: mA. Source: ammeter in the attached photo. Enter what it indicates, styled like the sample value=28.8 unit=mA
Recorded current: value=25 unit=mA
